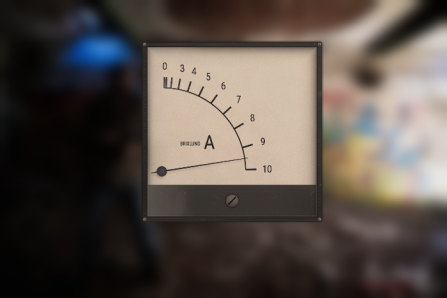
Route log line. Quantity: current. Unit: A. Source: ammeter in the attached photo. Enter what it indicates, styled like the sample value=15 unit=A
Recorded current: value=9.5 unit=A
